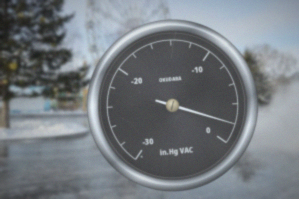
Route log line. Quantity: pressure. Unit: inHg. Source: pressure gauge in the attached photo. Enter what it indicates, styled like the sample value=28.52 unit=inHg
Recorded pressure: value=-2 unit=inHg
